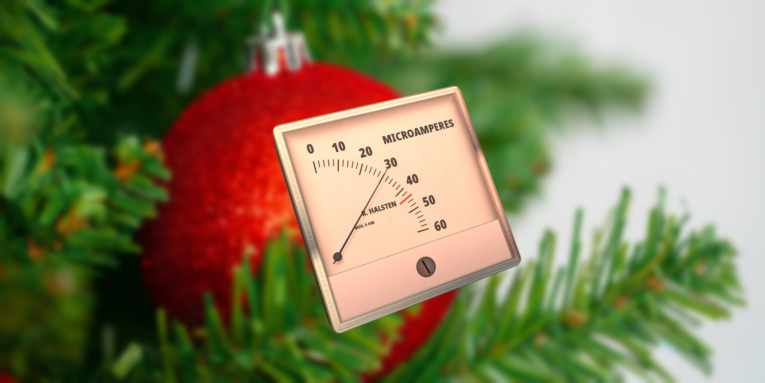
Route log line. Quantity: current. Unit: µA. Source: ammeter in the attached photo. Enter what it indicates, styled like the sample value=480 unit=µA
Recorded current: value=30 unit=µA
